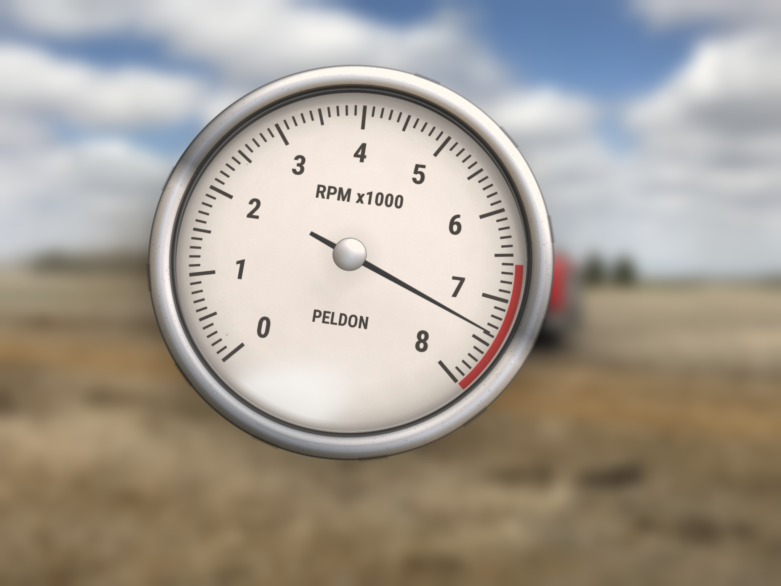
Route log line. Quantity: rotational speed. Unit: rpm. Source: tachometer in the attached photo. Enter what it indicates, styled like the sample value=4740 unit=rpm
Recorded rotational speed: value=7400 unit=rpm
